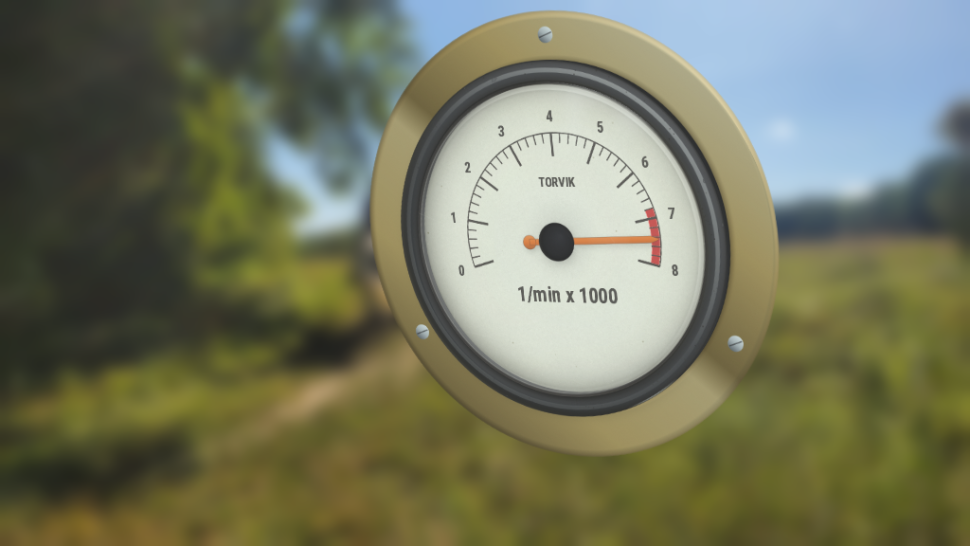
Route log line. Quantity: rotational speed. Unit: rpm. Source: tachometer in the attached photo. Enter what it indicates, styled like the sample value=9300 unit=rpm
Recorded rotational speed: value=7400 unit=rpm
